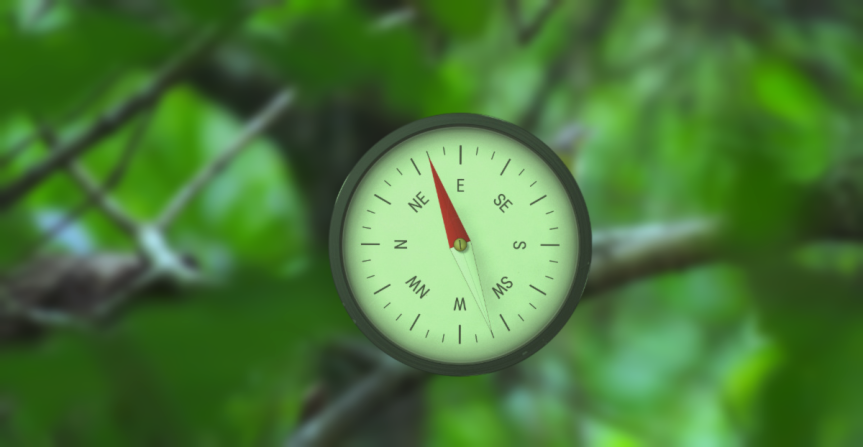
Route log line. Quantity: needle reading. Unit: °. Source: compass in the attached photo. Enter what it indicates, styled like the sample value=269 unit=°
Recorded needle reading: value=70 unit=°
